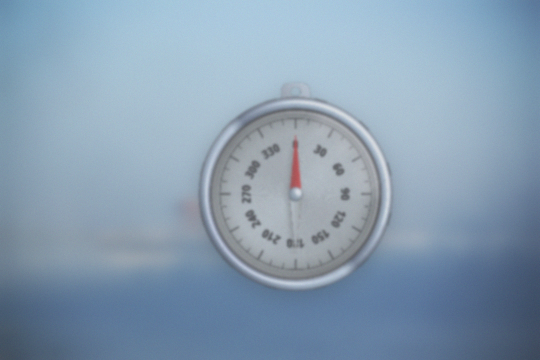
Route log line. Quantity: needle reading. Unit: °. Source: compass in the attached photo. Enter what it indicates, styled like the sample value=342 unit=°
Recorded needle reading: value=0 unit=°
